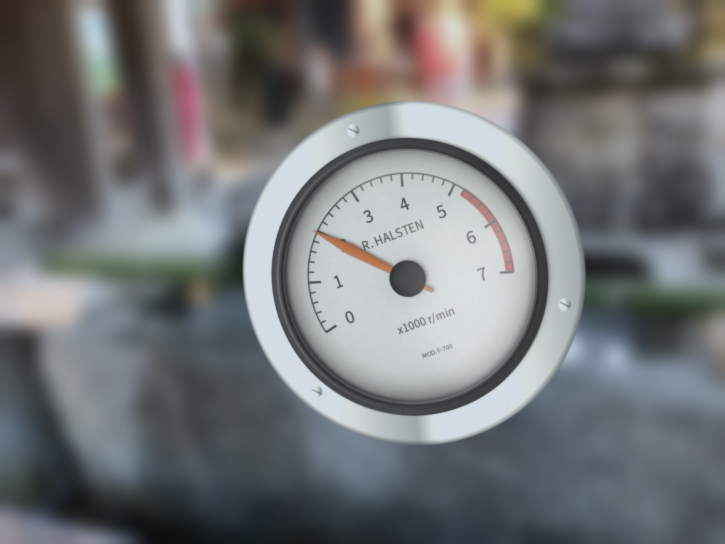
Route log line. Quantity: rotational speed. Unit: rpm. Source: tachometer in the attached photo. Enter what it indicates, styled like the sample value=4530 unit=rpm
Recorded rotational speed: value=2000 unit=rpm
